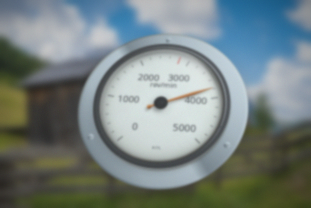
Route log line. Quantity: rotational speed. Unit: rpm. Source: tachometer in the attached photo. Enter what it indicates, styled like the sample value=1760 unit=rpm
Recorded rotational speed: value=3800 unit=rpm
